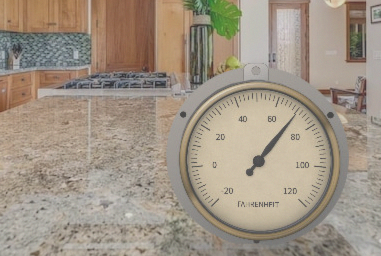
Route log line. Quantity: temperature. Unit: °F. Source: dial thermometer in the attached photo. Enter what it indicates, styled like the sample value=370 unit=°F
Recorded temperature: value=70 unit=°F
